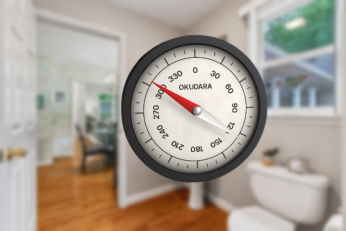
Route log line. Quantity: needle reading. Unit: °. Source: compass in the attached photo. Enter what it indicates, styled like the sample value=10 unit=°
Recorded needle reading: value=305 unit=°
